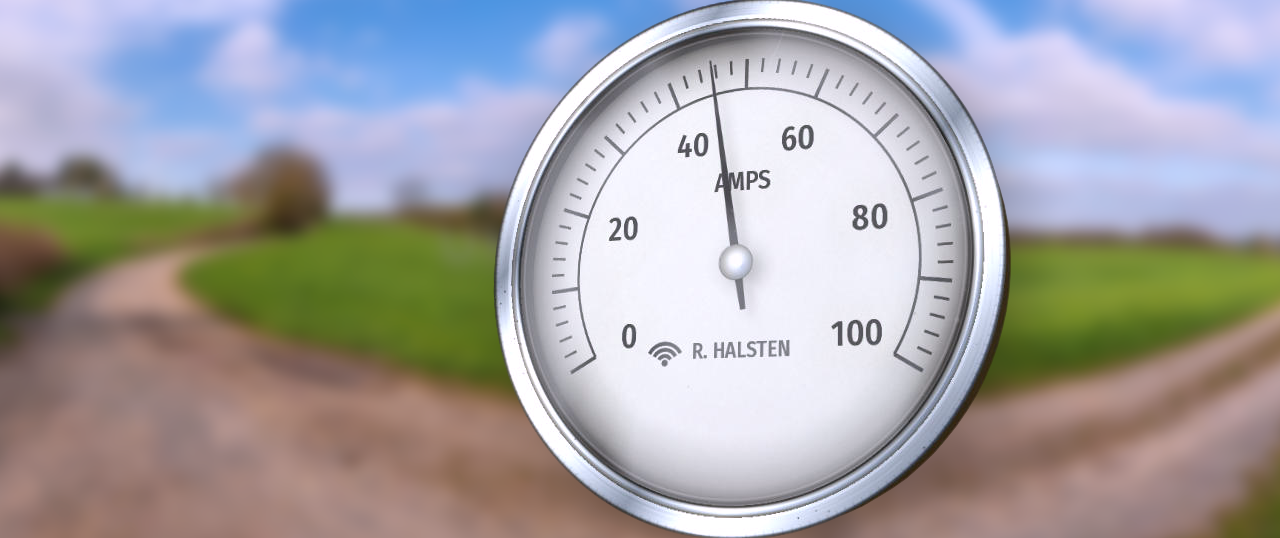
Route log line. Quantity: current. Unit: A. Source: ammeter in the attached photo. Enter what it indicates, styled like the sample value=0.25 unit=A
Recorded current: value=46 unit=A
